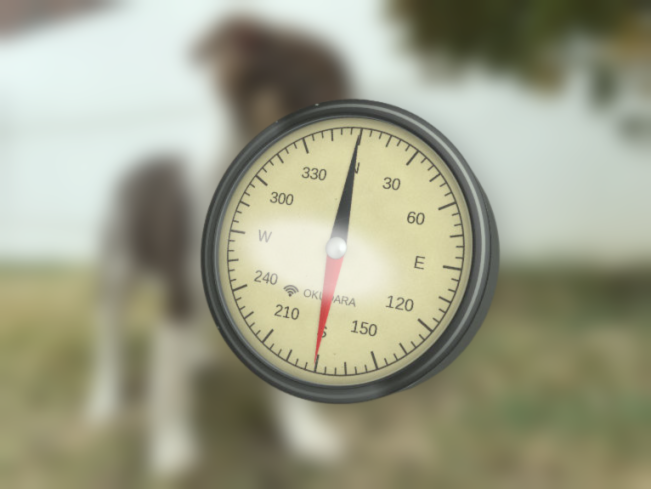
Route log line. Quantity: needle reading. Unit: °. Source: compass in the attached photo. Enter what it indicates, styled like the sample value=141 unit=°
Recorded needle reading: value=180 unit=°
